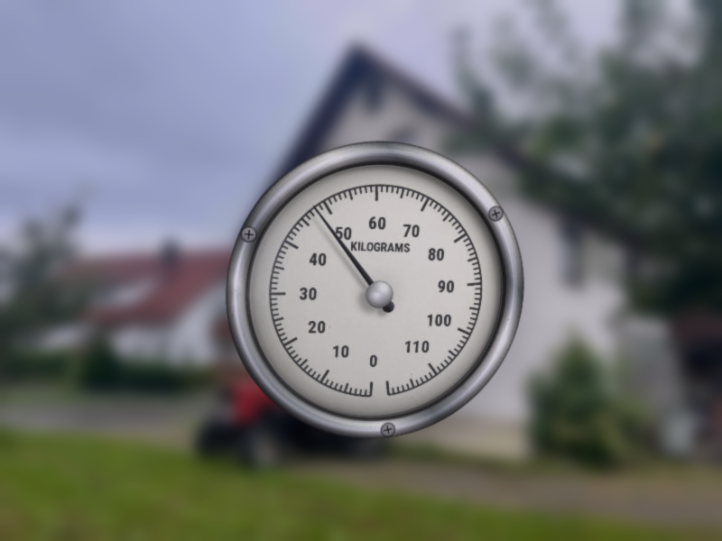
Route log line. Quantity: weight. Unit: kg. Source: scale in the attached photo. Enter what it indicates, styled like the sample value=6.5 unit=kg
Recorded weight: value=48 unit=kg
